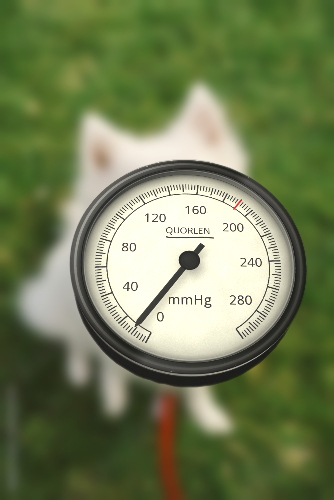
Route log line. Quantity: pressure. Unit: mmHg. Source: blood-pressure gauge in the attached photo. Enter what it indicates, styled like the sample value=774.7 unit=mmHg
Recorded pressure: value=10 unit=mmHg
